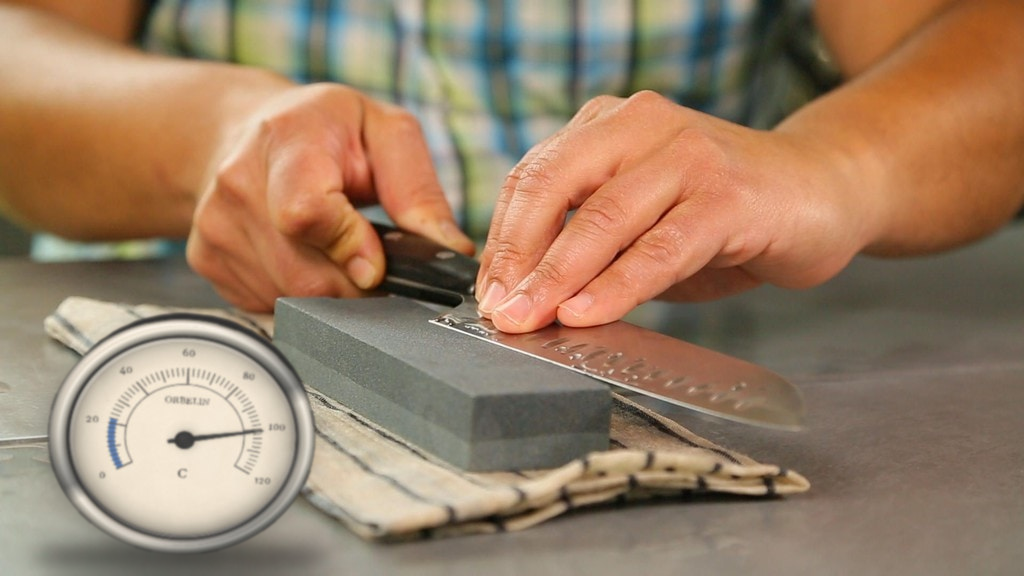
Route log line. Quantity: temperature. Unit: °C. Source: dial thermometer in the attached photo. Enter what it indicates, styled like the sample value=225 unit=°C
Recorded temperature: value=100 unit=°C
